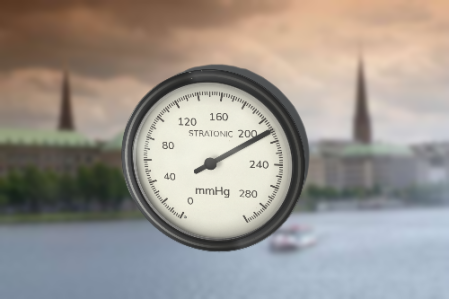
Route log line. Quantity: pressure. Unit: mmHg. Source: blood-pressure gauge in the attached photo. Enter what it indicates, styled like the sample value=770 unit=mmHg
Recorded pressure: value=210 unit=mmHg
